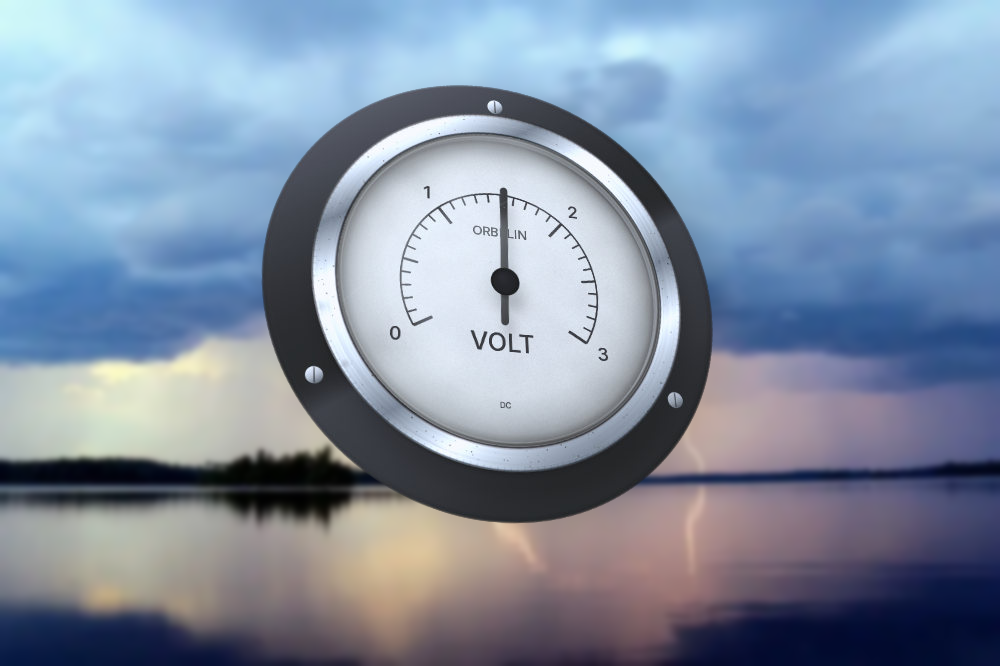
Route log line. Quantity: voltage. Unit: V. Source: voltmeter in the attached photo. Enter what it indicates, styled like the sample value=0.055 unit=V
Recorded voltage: value=1.5 unit=V
